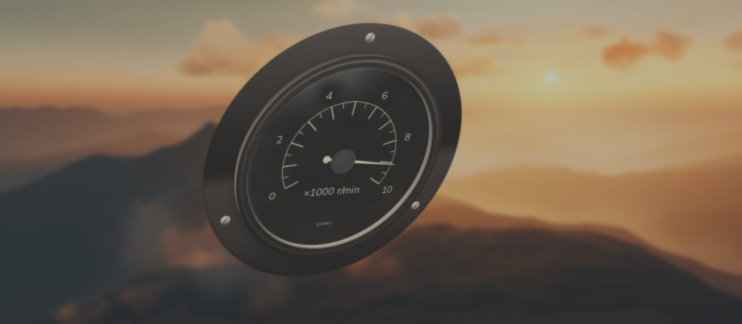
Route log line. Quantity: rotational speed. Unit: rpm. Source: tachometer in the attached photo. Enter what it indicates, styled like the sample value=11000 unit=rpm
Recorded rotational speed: value=9000 unit=rpm
